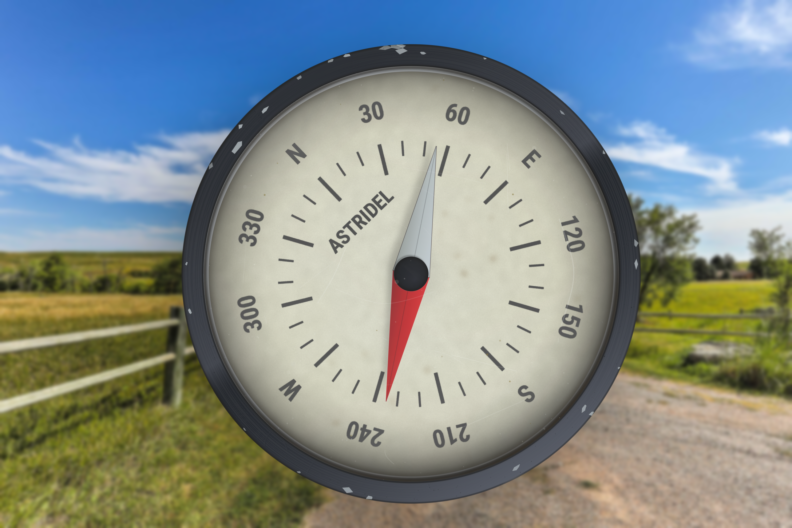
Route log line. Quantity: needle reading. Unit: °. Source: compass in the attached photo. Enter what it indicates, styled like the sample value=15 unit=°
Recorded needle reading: value=235 unit=°
